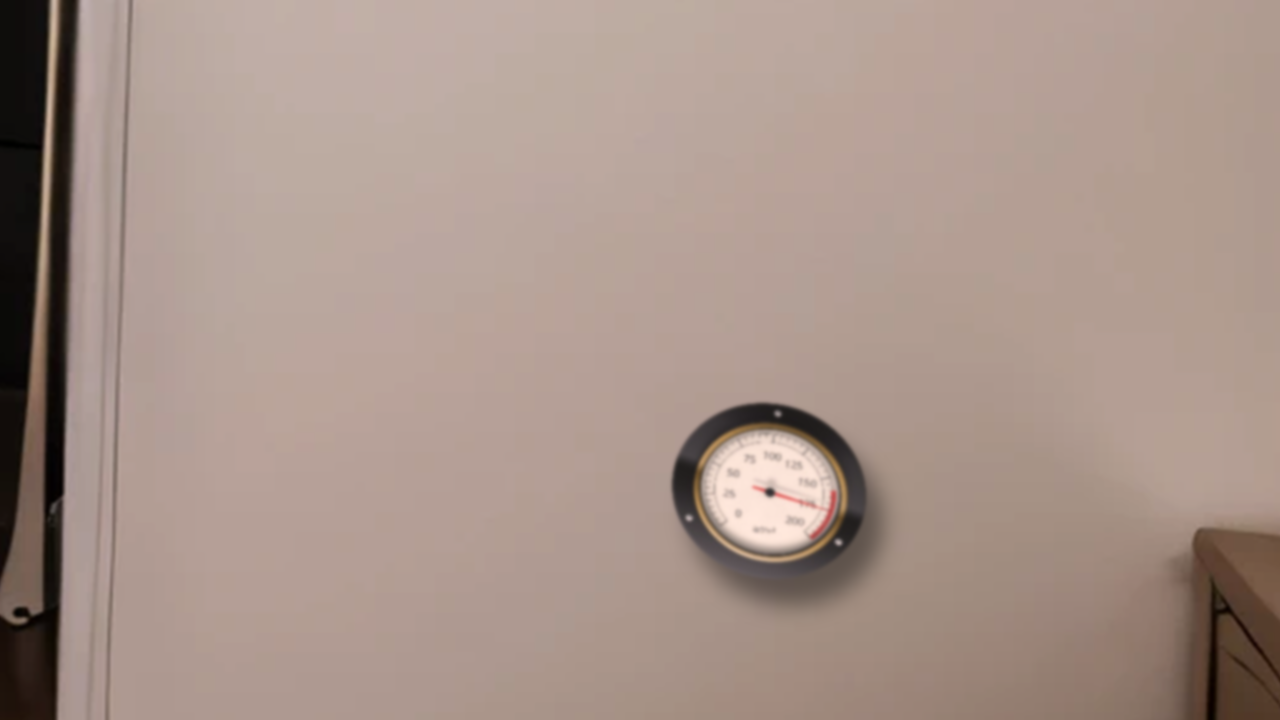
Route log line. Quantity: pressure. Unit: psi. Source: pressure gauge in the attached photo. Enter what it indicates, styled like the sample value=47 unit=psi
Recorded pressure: value=175 unit=psi
